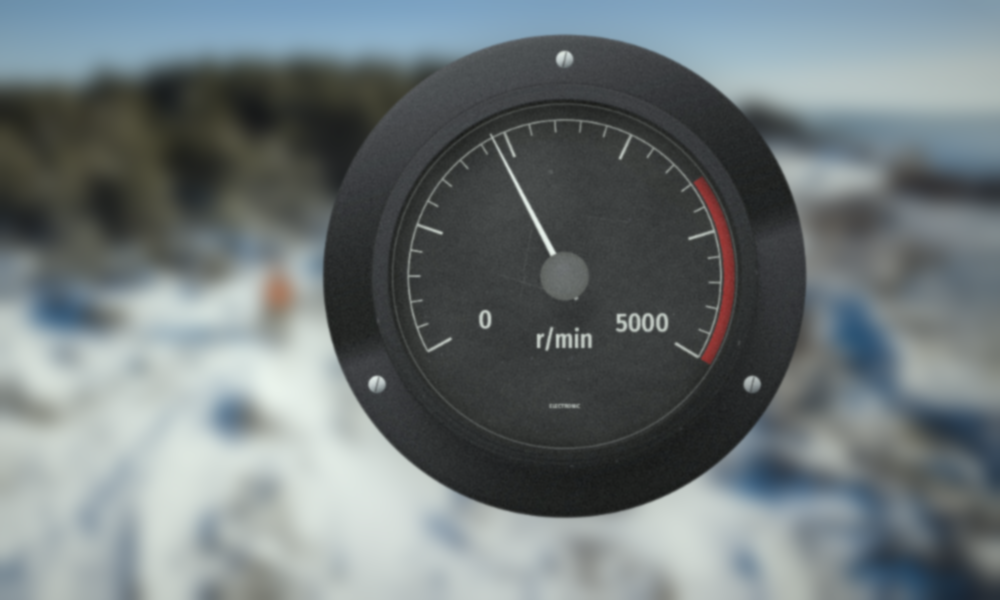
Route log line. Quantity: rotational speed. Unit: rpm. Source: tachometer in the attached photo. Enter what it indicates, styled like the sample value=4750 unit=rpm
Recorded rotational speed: value=1900 unit=rpm
